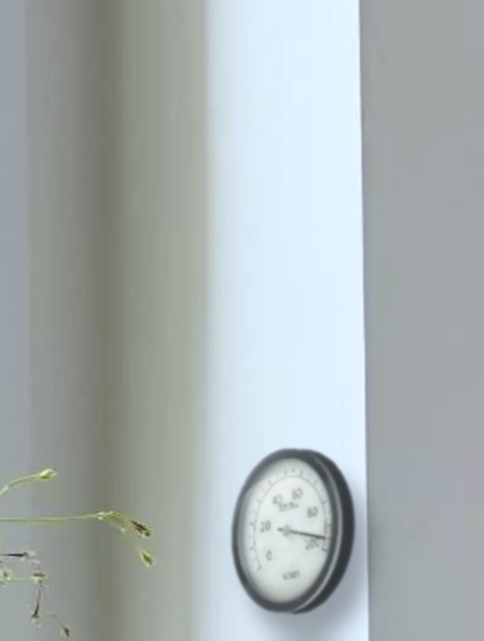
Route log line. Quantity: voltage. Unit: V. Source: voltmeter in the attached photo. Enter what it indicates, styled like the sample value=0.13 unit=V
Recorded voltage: value=95 unit=V
